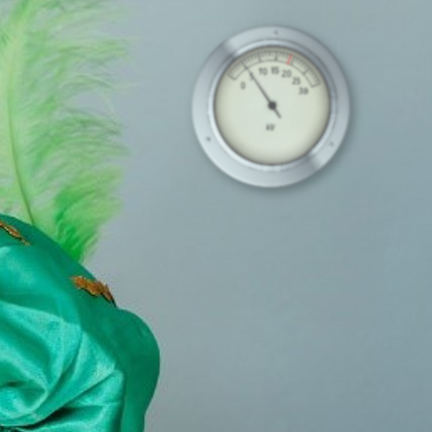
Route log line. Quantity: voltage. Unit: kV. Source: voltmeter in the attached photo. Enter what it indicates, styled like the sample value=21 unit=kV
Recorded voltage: value=5 unit=kV
